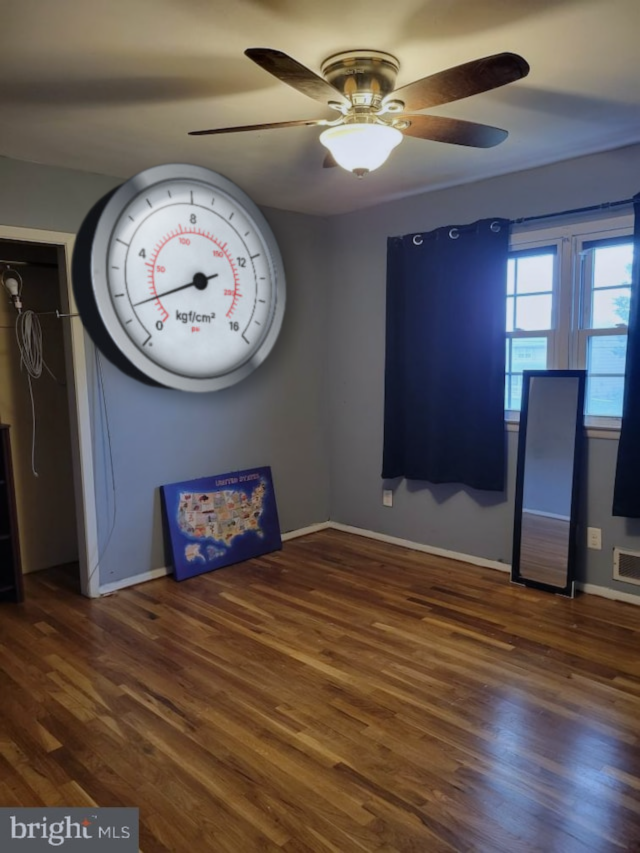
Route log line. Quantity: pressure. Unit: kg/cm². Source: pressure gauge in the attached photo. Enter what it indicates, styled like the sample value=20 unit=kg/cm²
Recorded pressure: value=1.5 unit=kg/cm²
